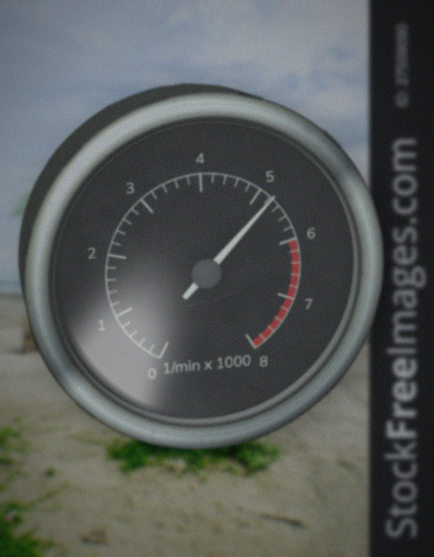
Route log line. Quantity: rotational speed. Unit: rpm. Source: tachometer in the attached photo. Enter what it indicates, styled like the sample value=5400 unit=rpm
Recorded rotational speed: value=5200 unit=rpm
